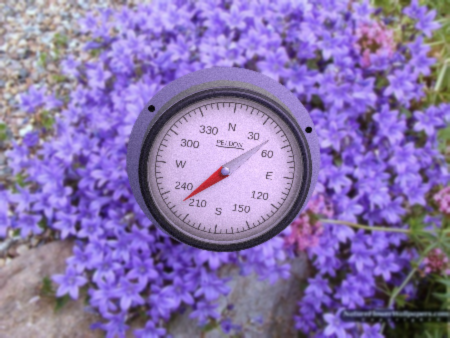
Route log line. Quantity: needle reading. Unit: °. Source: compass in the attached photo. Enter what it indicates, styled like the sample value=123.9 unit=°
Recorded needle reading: value=225 unit=°
